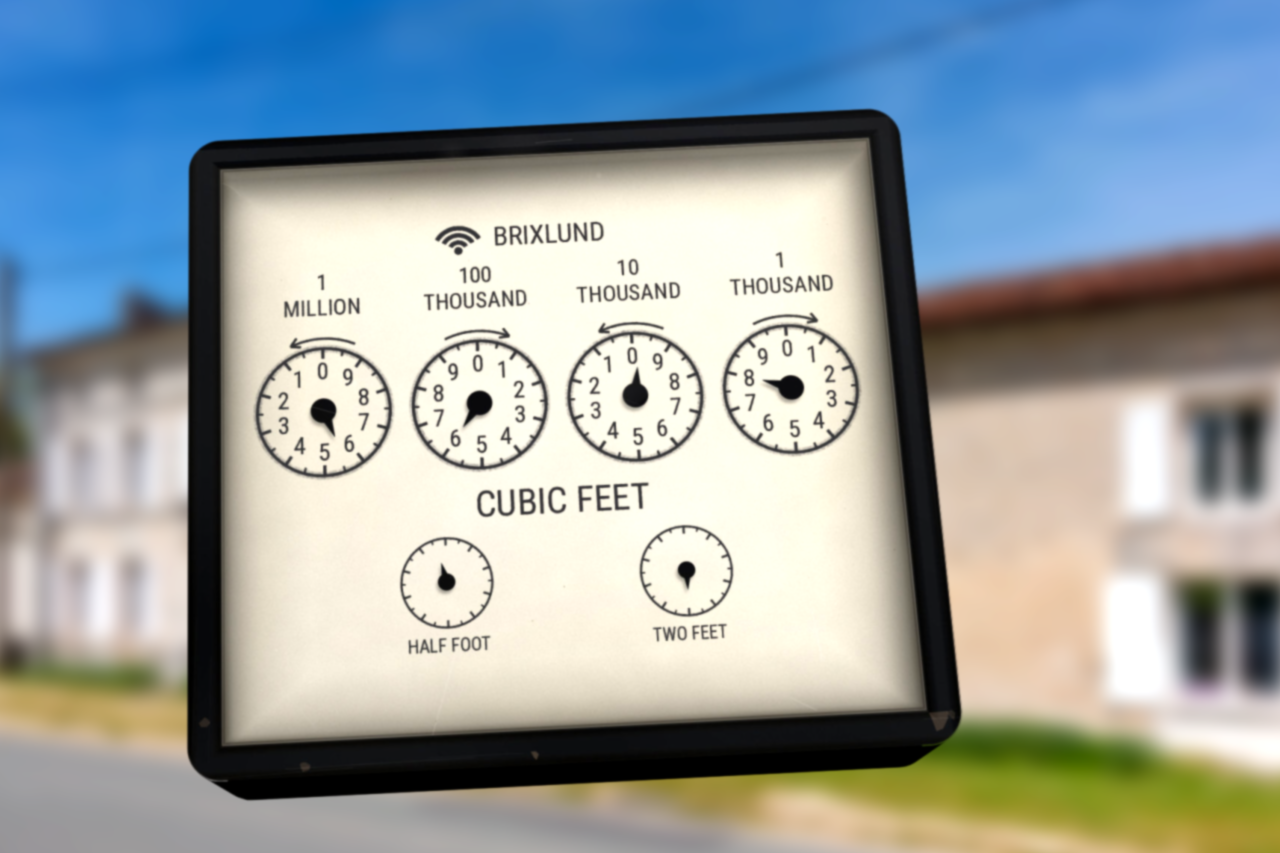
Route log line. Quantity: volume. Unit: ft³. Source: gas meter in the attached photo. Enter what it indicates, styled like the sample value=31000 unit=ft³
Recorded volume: value=559800 unit=ft³
